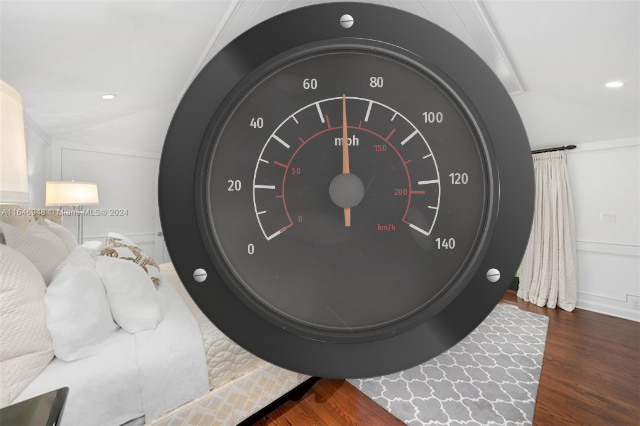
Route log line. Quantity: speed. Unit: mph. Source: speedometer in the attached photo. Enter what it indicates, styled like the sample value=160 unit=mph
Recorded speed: value=70 unit=mph
